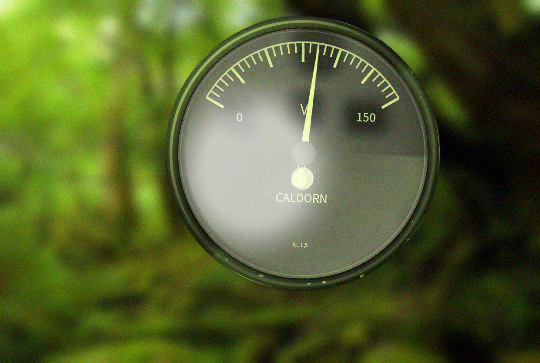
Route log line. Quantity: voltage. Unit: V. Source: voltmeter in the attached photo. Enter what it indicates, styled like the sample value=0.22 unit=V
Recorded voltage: value=85 unit=V
